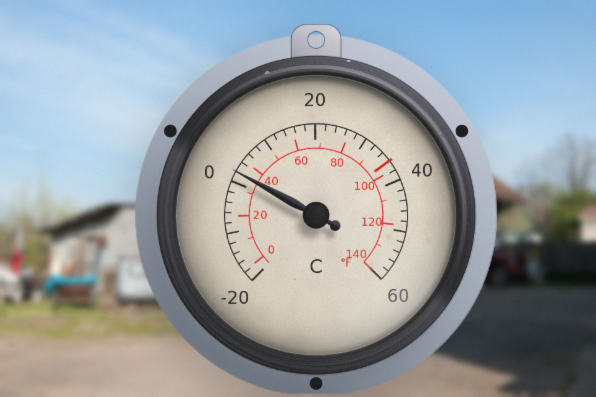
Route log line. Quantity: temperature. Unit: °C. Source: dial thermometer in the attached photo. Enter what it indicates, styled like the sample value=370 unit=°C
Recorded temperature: value=2 unit=°C
